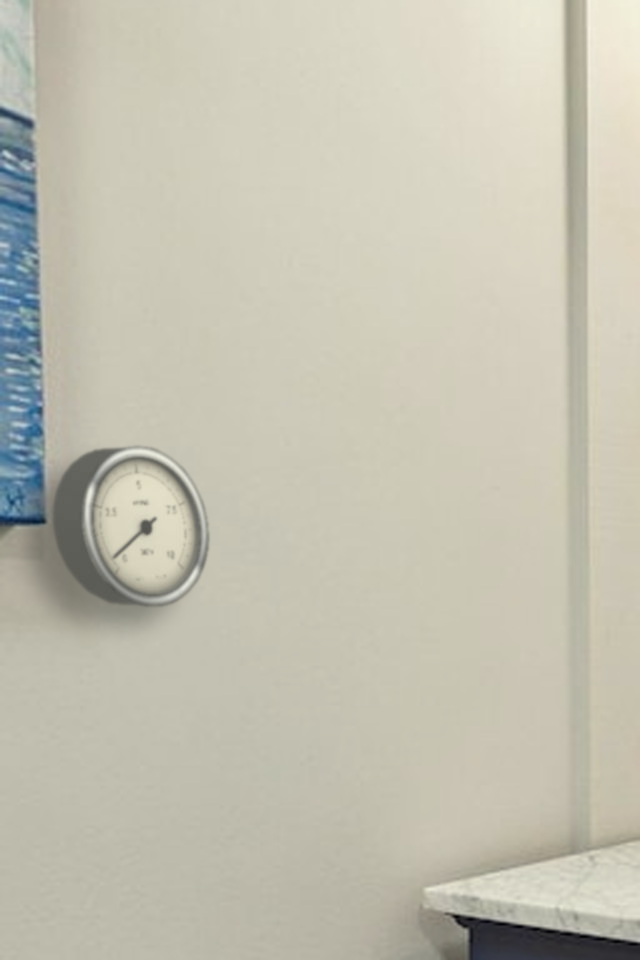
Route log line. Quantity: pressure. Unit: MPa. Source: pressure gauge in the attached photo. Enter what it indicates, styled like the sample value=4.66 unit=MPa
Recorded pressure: value=0.5 unit=MPa
